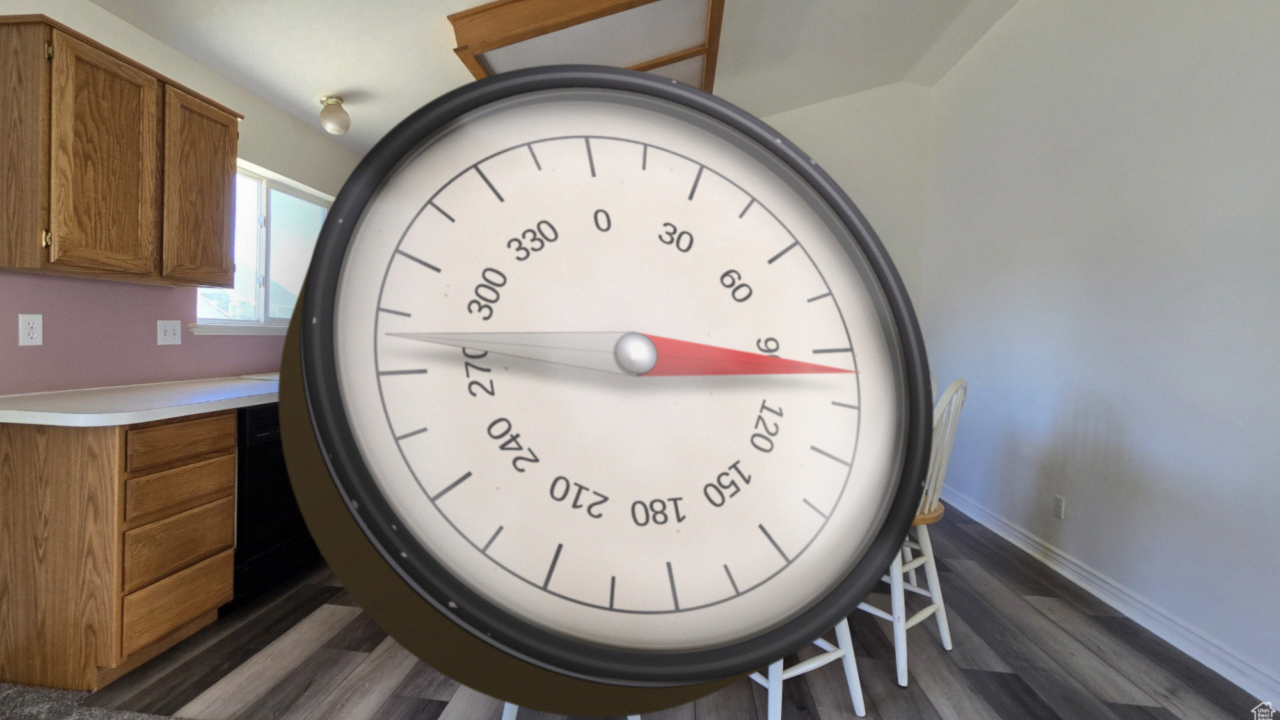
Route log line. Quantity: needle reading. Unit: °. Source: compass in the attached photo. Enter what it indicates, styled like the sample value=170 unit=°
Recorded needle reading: value=97.5 unit=°
